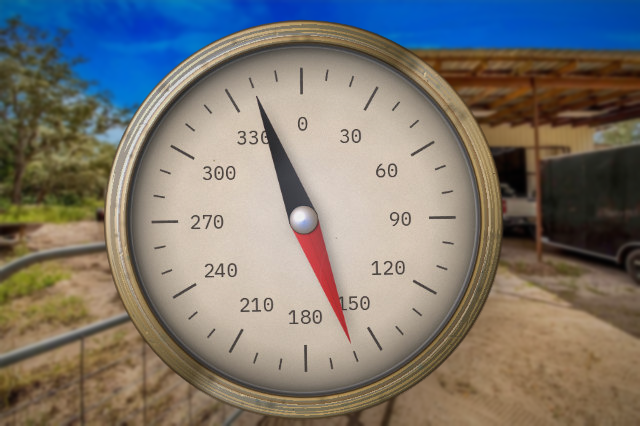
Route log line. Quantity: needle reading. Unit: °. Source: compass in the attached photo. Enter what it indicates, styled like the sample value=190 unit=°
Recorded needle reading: value=160 unit=°
